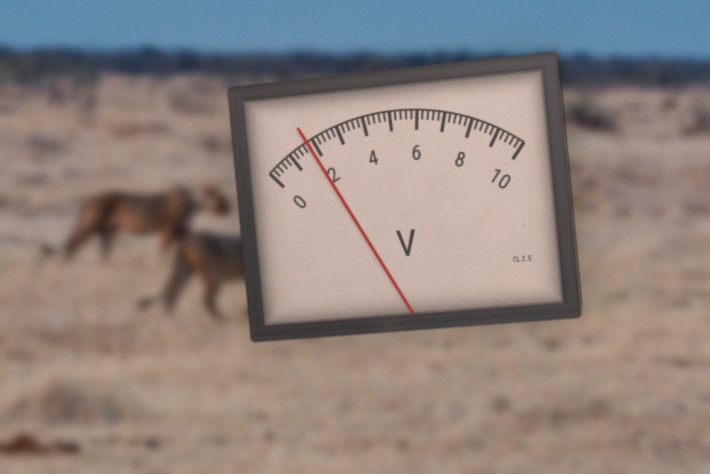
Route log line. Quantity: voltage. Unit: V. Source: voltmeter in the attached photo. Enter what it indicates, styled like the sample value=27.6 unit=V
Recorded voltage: value=1.8 unit=V
